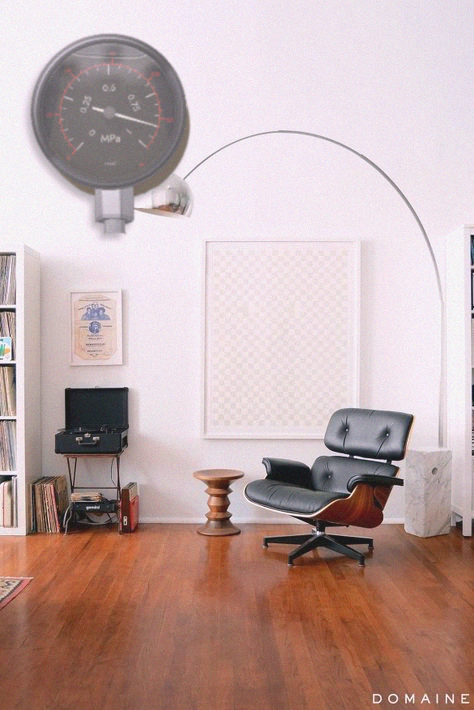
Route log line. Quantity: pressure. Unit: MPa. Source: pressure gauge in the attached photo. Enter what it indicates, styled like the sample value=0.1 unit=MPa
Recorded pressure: value=0.9 unit=MPa
